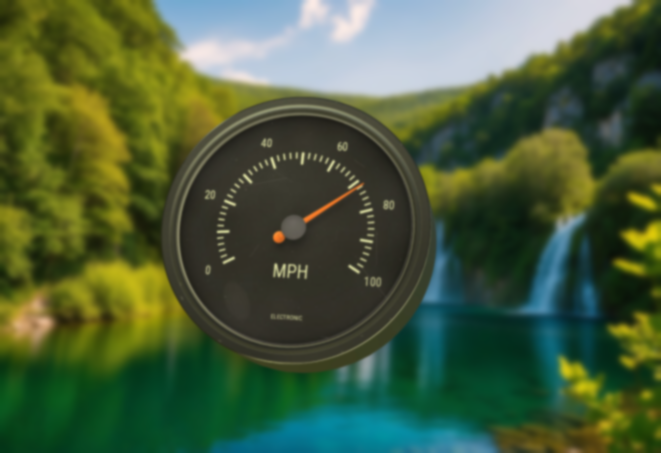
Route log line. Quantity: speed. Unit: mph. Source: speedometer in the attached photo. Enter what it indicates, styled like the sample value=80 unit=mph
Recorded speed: value=72 unit=mph
